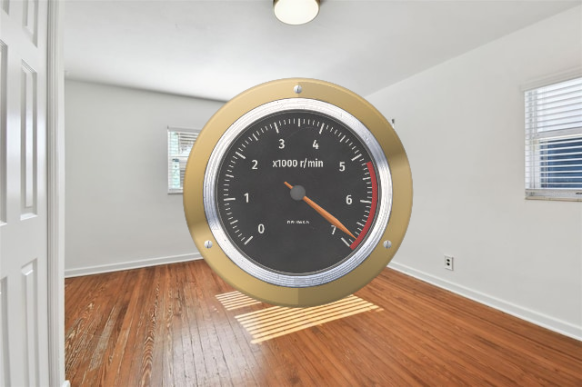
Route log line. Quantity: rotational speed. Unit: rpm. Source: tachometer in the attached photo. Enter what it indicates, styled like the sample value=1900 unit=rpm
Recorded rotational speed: value=6800 unit=rpm
